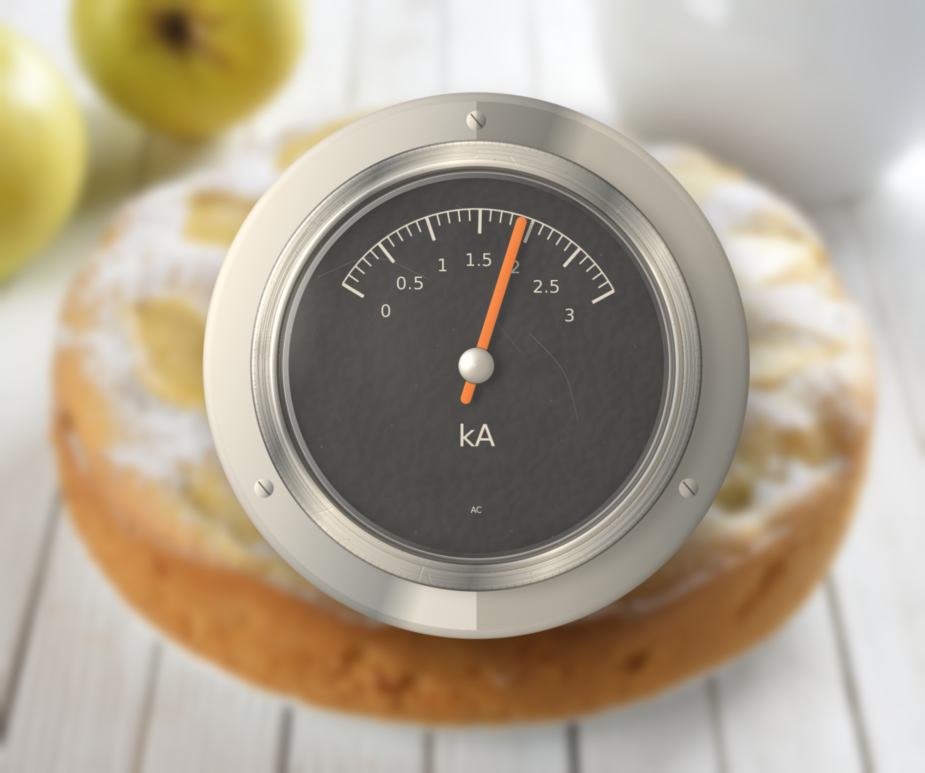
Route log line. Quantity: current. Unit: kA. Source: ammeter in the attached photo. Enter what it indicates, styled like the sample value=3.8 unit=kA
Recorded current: value=1.9 unit=kA
